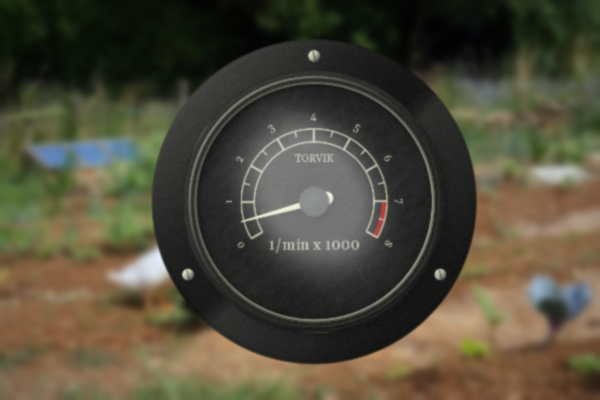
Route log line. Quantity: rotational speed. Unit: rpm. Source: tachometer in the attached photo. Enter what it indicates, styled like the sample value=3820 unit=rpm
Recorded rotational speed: value=500 unit=rpm
